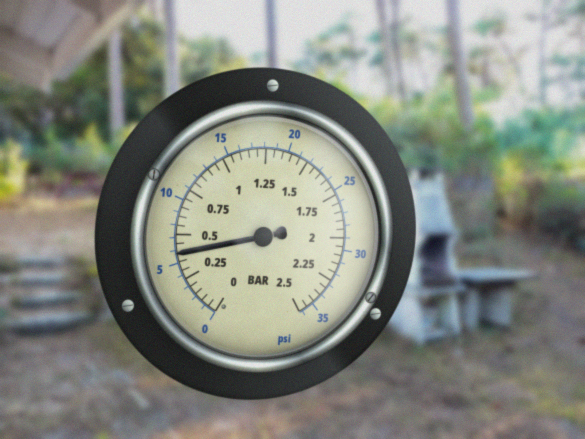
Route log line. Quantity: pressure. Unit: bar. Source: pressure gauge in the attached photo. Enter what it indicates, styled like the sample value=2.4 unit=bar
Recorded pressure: value=0.4 unit=bar
